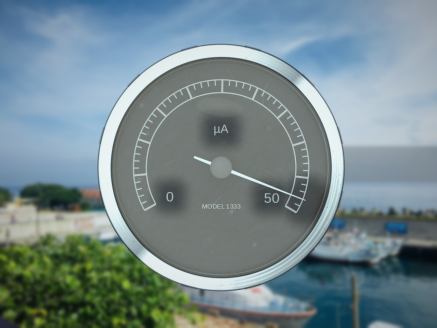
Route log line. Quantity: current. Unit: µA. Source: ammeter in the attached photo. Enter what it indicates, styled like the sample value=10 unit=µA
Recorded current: value=48 unit=µA
